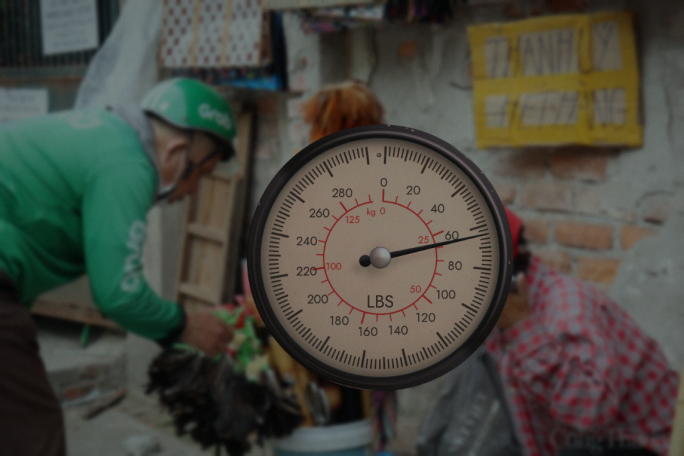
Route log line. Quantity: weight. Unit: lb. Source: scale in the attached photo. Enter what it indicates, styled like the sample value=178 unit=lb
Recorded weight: value=64 unit=lb
